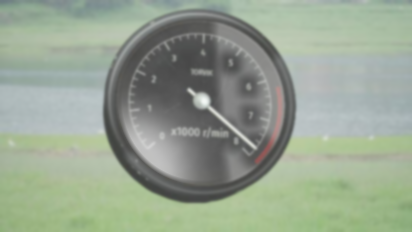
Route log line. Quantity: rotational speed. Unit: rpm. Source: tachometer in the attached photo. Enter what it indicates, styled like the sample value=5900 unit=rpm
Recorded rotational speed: value=7800 unit=rpm
